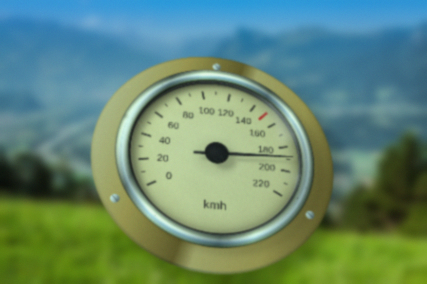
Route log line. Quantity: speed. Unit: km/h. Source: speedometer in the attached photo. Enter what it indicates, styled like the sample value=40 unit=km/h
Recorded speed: value=190 unit=km/h
